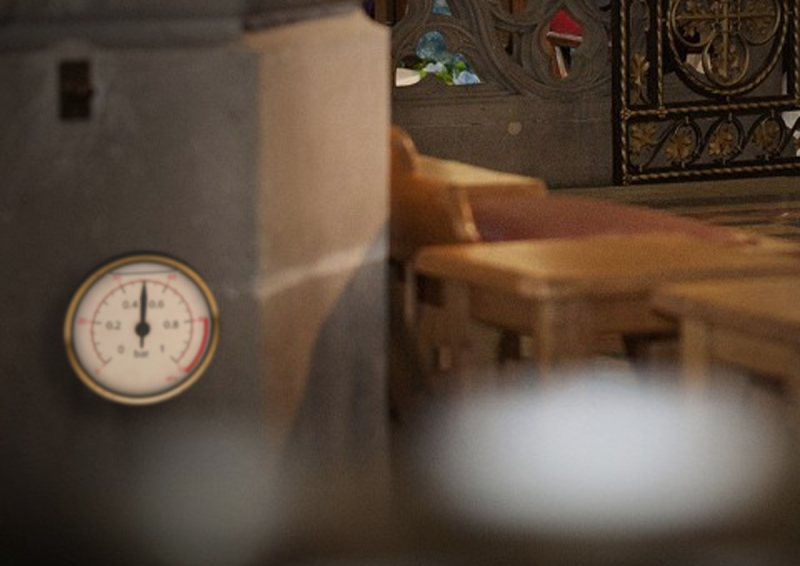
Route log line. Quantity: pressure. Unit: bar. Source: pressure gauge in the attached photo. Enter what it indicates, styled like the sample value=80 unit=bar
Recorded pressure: value=0.5 unit=bar
